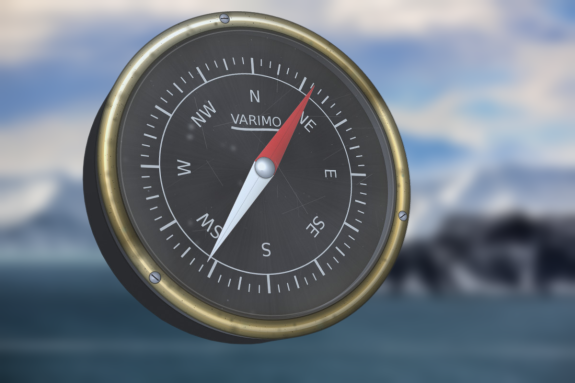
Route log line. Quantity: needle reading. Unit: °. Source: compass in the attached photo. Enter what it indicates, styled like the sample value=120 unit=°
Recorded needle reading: value=35 unit=°
